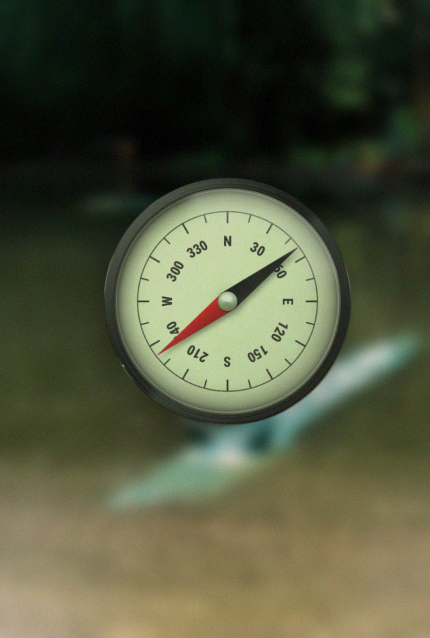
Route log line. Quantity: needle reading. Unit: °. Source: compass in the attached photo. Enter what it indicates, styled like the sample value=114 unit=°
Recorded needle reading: value=232.5 unit=°
